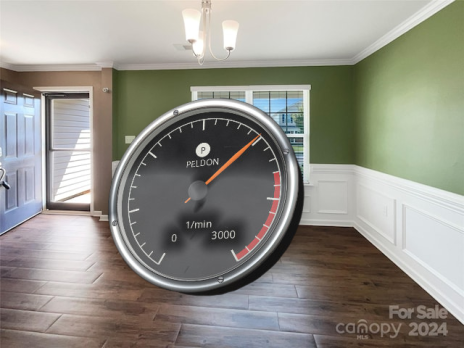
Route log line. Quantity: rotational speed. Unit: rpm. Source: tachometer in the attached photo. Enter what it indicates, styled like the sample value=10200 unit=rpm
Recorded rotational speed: value=2000 unit=rpm
